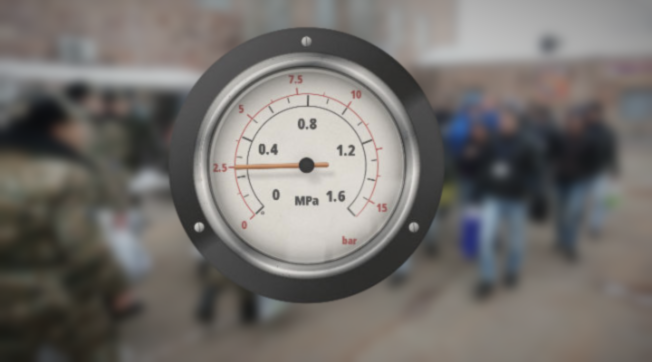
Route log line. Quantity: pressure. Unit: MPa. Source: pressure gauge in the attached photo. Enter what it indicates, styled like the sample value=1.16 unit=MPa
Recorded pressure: value=0.25 unit=MPa
